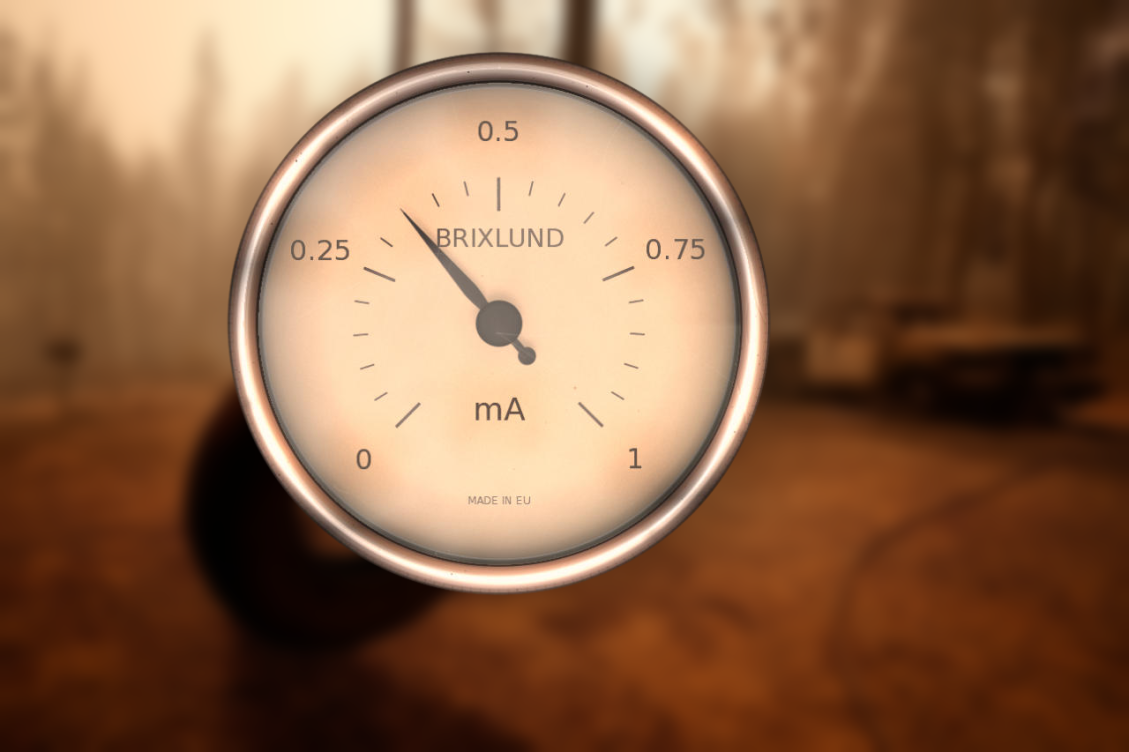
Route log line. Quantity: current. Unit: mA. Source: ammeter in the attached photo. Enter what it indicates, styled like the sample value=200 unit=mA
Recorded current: value=0.35 unit=mA
